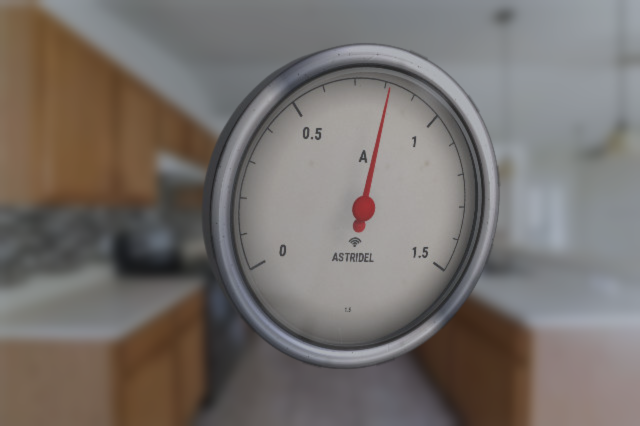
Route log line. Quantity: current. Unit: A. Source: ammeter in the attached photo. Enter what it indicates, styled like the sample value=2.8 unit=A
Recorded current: value=0.8 unit=A
